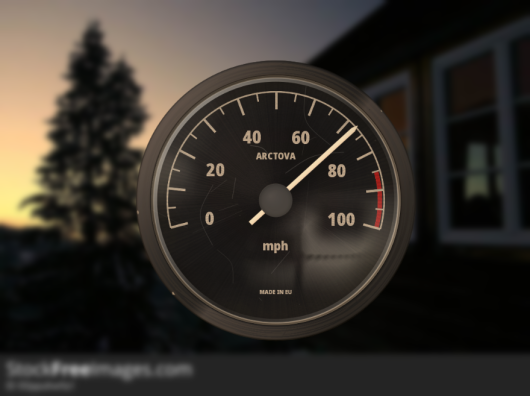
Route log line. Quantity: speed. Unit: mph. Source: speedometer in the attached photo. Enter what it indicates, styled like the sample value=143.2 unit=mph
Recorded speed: value=72.5 unit=mph
